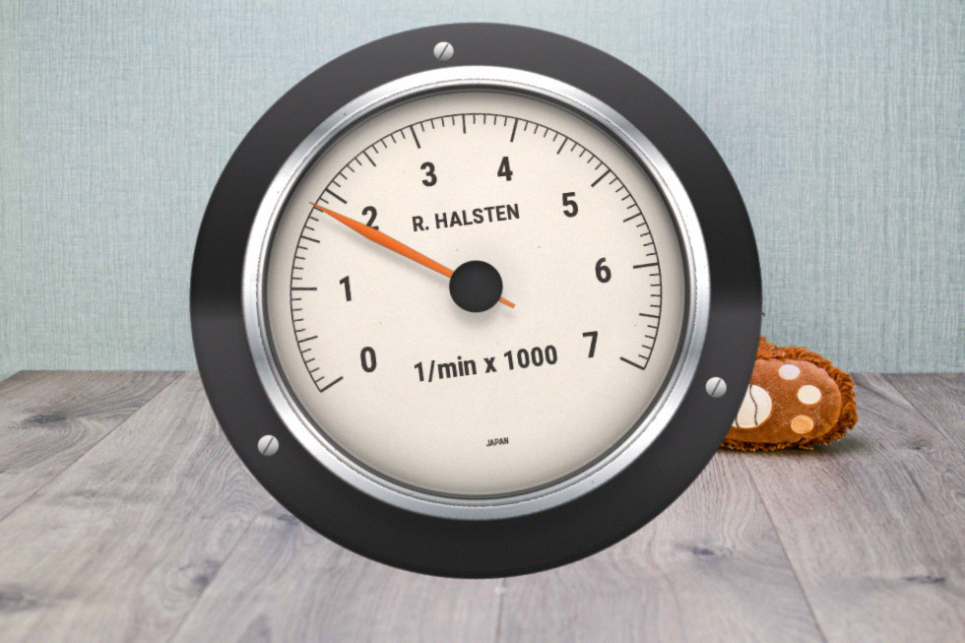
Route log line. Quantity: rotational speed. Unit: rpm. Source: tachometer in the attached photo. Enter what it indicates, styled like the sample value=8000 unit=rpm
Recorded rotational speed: value=1800 unit=rpm
